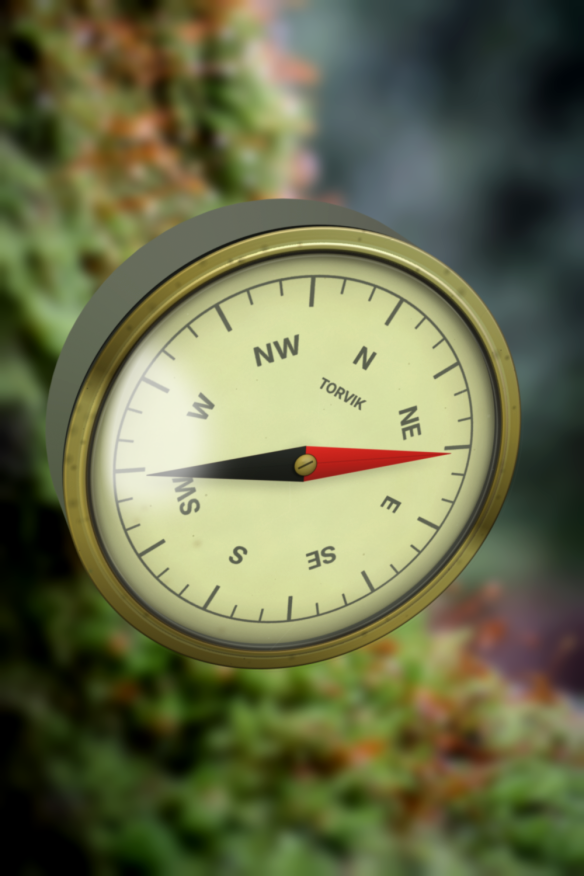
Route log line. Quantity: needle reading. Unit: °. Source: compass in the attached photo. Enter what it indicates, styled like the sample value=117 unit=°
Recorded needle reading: value=60 unit=°
